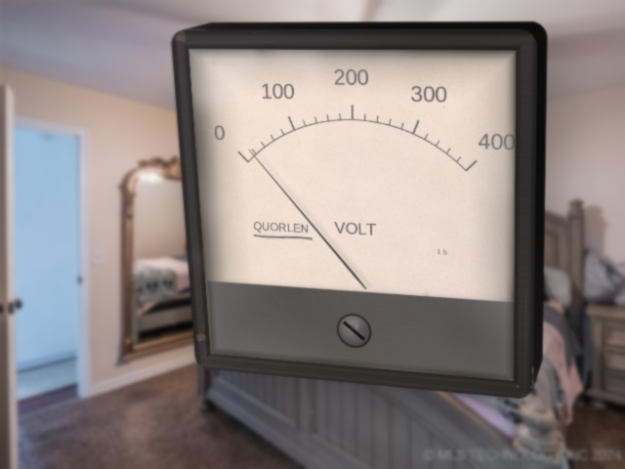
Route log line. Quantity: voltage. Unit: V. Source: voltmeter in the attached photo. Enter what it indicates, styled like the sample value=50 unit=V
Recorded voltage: value=20 unit=V
